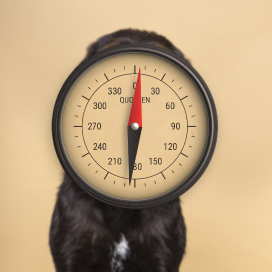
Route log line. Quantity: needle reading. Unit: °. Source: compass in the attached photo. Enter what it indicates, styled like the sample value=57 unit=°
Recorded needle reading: value=5 unit=°
